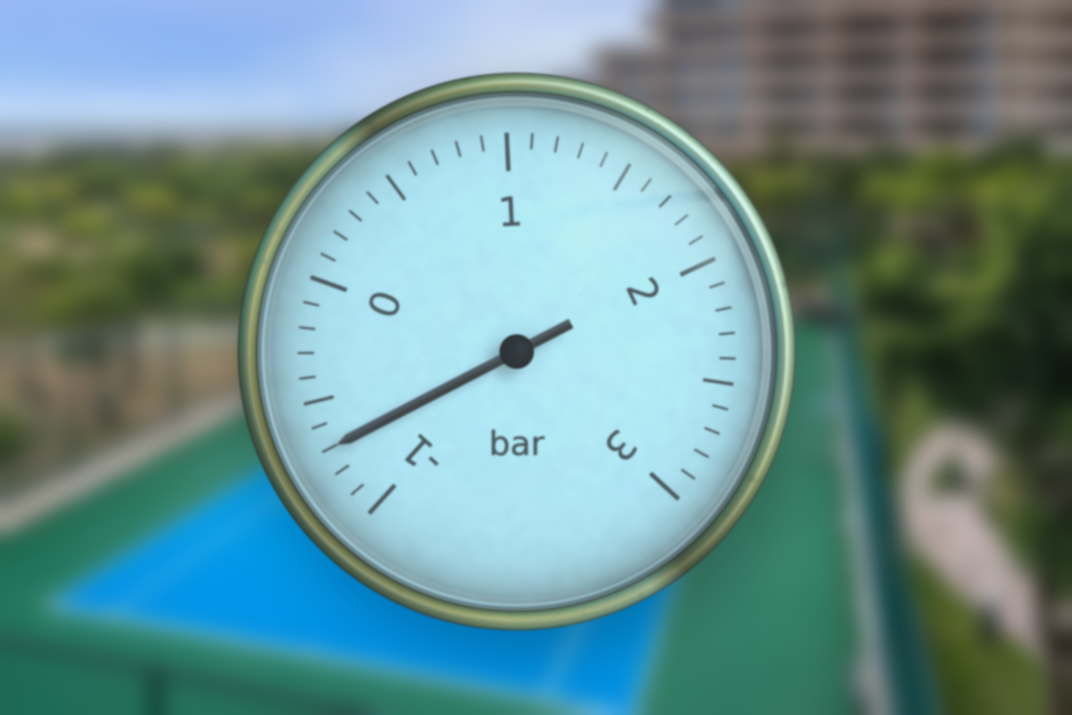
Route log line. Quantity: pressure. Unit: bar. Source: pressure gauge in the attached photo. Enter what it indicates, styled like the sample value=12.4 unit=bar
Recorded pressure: value=-0.7 unit=bar
